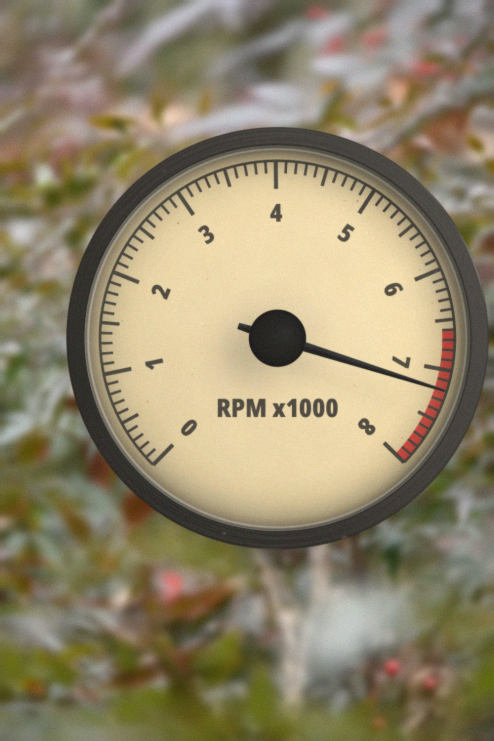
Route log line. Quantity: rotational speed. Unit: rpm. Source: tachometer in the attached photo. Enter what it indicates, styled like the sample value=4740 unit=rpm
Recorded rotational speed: value=7200 unit=rpm
